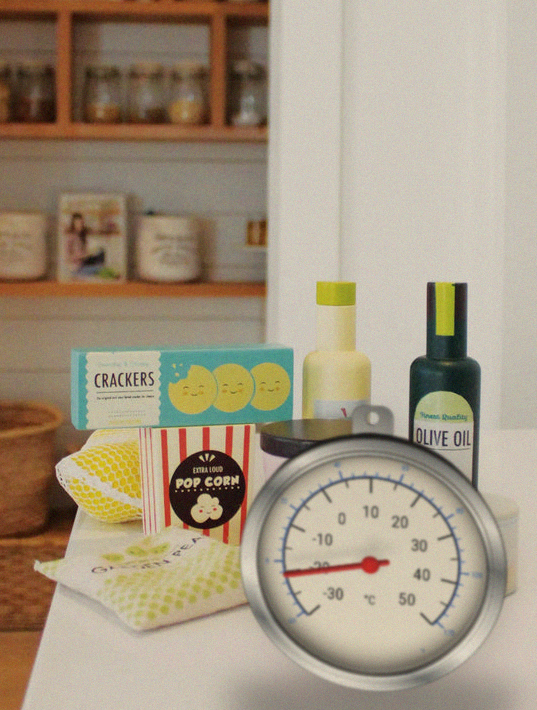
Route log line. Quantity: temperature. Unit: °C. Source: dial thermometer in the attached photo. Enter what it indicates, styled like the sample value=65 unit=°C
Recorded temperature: value=-20 unit=°C
